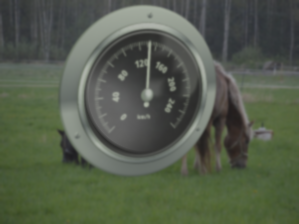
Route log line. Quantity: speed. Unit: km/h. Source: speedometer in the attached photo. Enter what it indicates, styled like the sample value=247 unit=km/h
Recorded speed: value=130 unit=km/h
